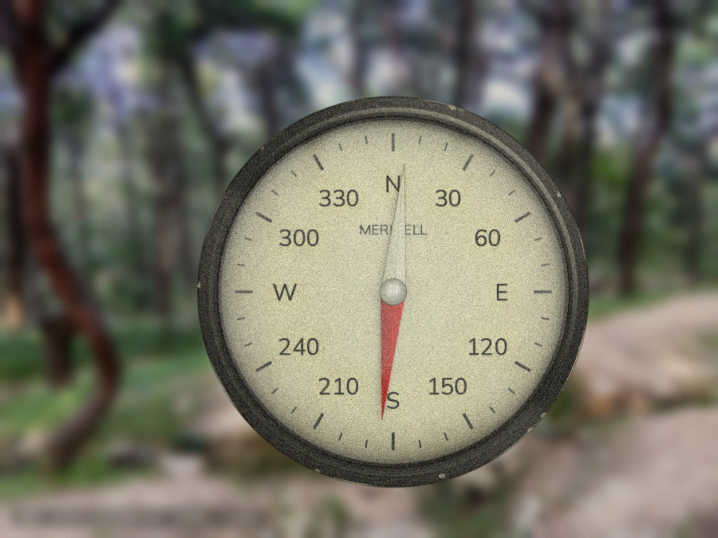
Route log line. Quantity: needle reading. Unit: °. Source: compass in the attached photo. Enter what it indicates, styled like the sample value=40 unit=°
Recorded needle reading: value=185 unit=°
